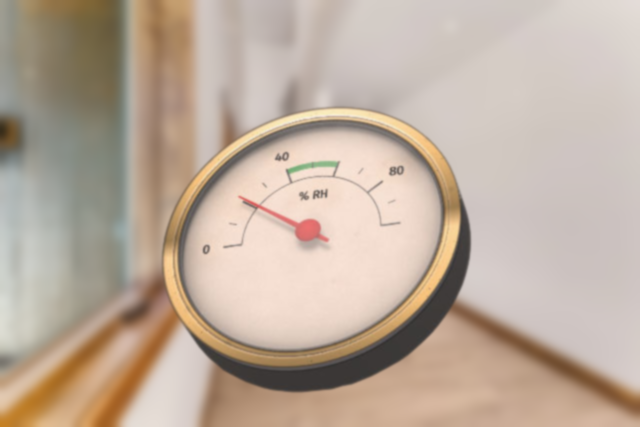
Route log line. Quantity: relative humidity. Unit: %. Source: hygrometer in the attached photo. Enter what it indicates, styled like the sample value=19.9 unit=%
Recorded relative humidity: value=20 unit=%
